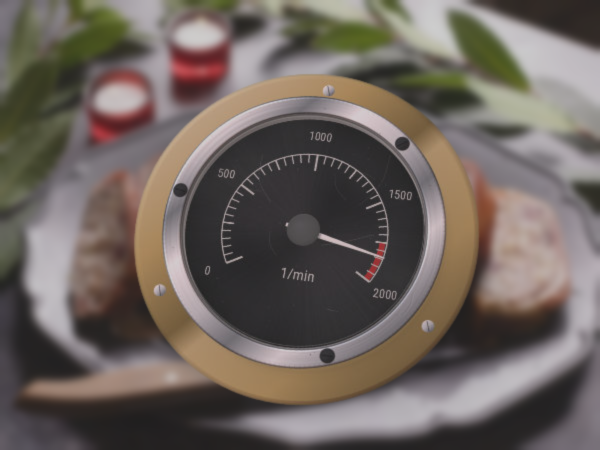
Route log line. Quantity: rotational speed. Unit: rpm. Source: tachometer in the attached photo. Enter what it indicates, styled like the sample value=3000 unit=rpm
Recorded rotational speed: value=1850 unit=rpm
